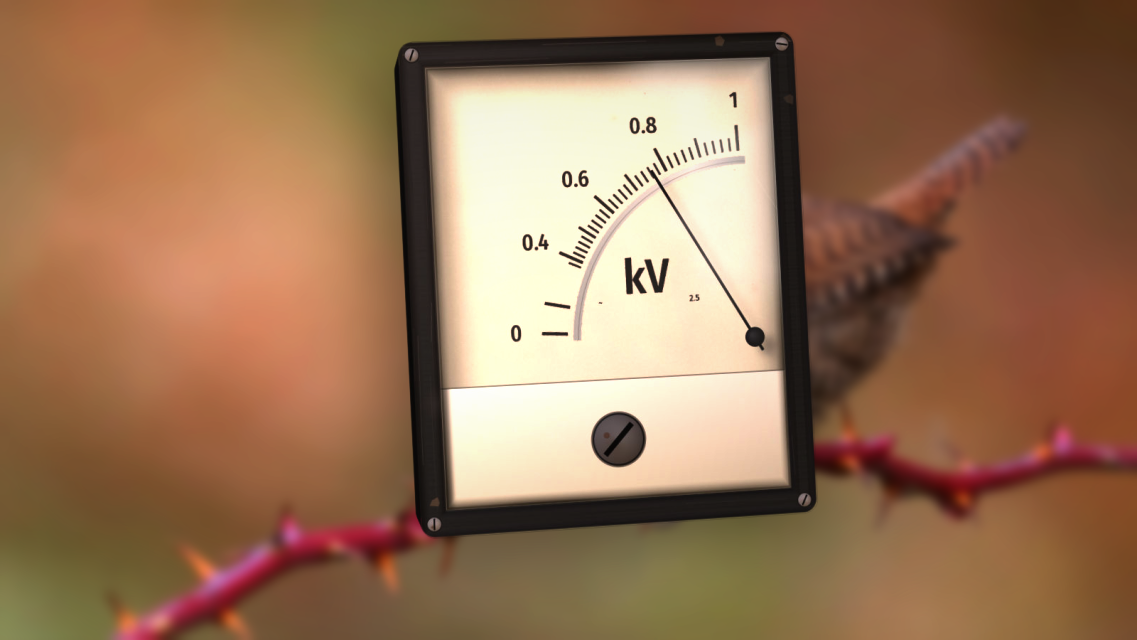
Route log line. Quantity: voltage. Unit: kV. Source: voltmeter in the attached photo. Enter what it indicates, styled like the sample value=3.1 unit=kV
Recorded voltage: value=0.76 unit=kV
